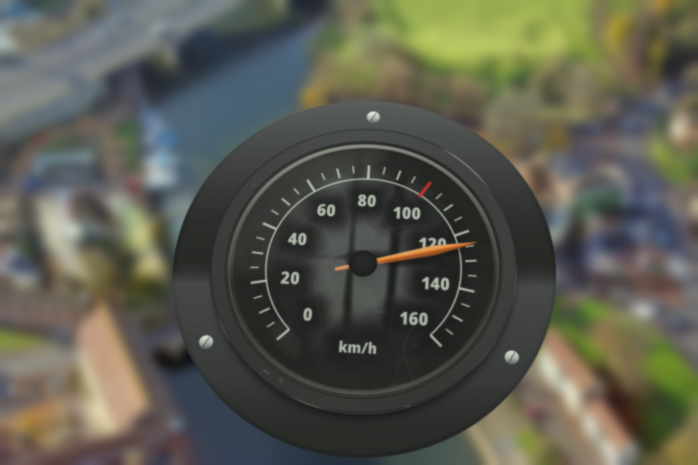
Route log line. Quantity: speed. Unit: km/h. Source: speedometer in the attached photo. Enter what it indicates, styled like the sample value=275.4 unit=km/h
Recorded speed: value=125 unit=km/h
